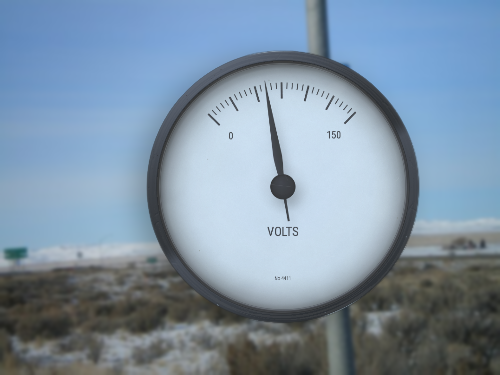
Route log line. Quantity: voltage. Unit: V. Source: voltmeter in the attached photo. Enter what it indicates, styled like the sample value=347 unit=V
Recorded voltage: value=60 unit=V
